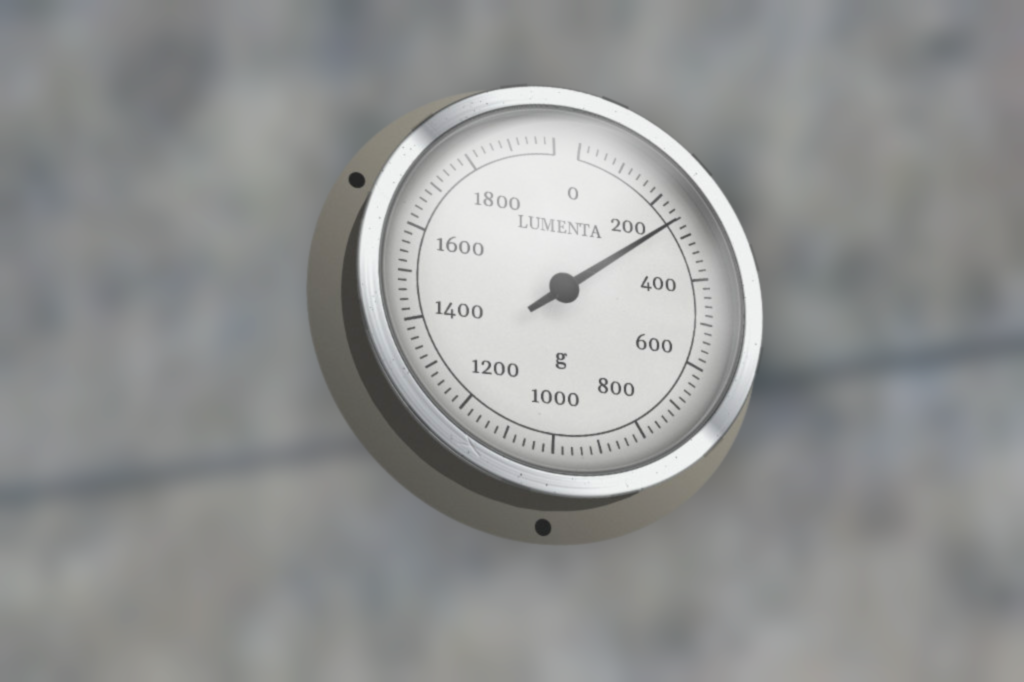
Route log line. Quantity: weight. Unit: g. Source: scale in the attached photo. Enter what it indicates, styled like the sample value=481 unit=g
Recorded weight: value=260 unit=g
